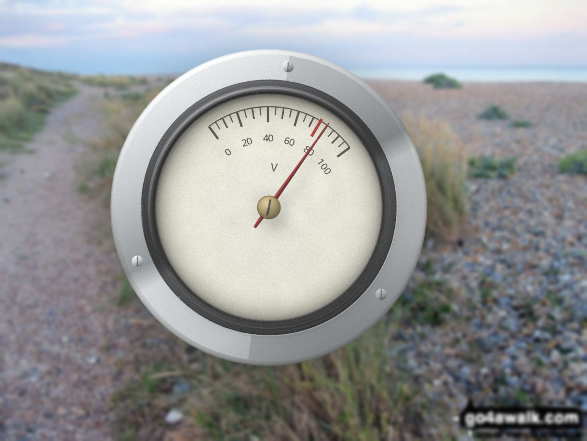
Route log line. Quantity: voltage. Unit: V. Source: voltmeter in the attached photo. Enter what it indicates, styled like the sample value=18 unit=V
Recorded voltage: value=80 unit=V
